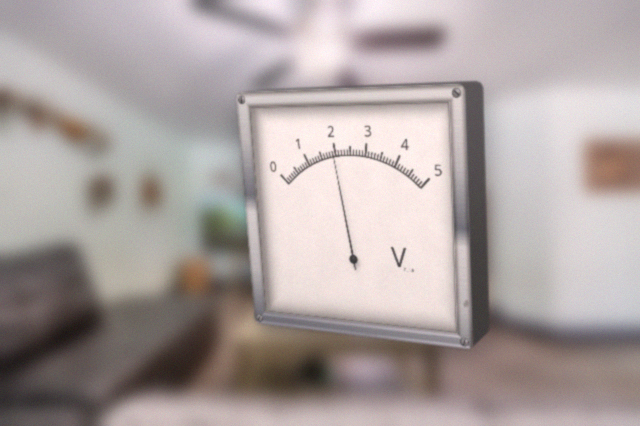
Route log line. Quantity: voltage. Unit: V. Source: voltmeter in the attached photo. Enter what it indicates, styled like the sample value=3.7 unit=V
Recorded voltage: value=2 unit=V
